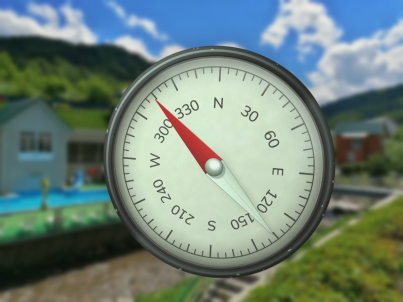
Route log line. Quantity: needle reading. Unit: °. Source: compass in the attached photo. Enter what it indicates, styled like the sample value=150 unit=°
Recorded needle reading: value=315 unit=°
